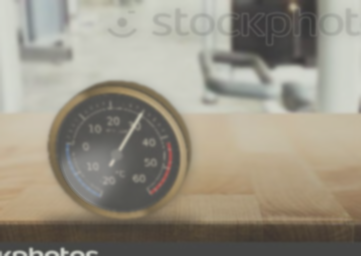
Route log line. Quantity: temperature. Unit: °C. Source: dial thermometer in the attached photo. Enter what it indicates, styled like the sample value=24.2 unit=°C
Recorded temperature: value=30 unit=°C
